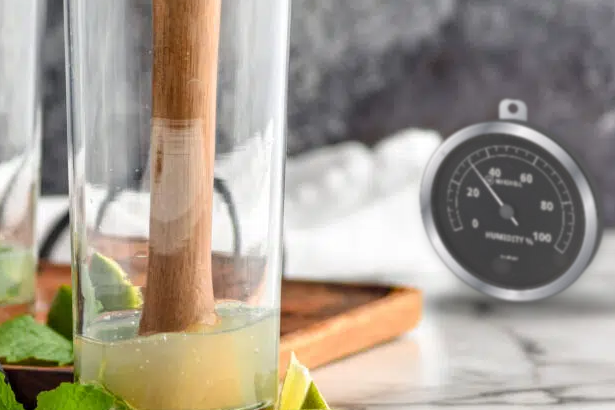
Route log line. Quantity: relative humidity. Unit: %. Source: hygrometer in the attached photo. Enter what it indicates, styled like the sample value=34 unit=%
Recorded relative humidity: value=32 unit=%
